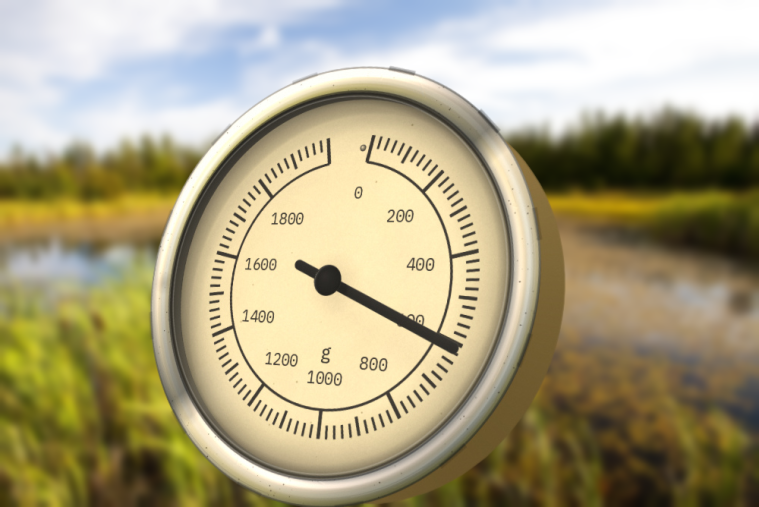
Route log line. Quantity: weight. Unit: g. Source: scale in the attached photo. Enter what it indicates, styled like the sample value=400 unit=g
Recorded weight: value=610 unit=g
